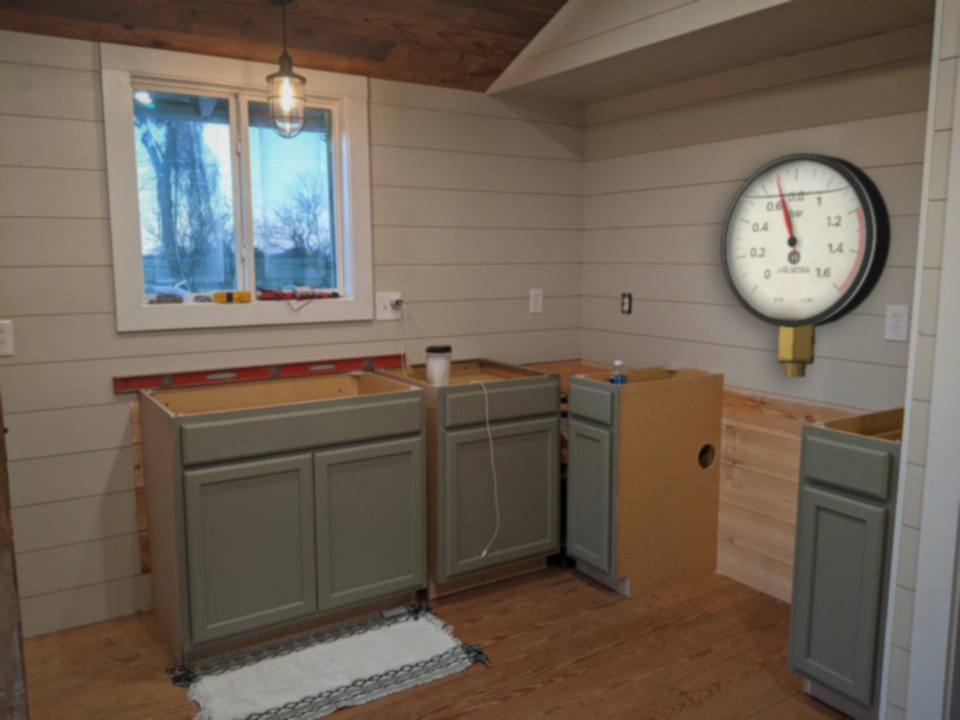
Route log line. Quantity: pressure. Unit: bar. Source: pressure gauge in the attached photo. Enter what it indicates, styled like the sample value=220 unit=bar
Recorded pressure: value=0.7 unit=bar
